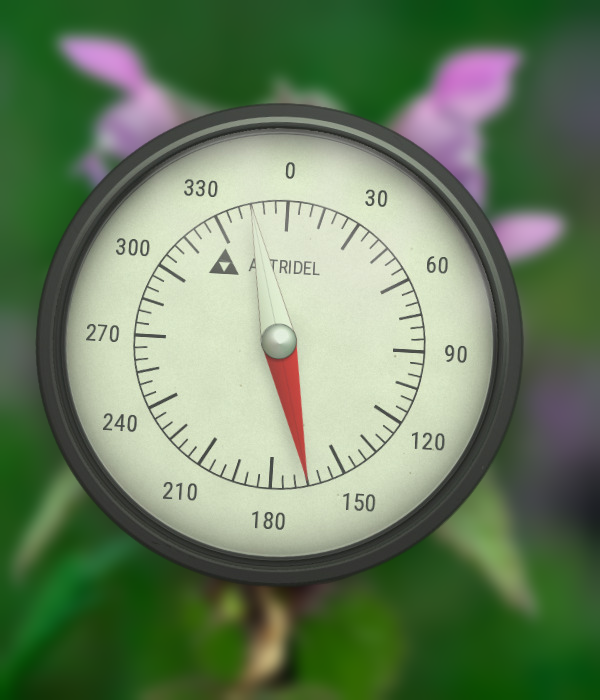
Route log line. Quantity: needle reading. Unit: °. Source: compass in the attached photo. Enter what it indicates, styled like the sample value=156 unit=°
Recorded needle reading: value=165 unit=°
